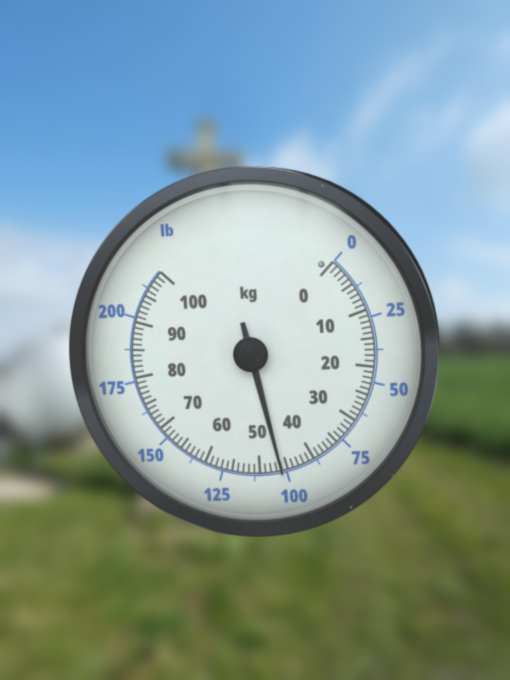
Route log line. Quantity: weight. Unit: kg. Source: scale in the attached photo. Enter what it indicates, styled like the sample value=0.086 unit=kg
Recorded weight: value=46 unit=kg
